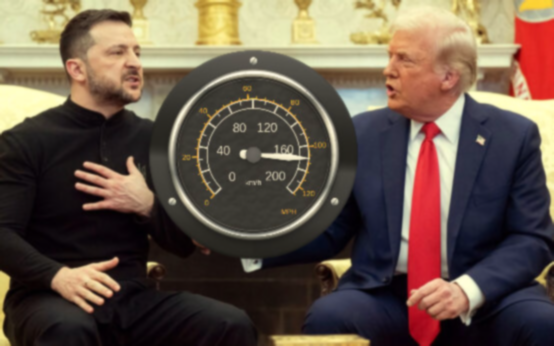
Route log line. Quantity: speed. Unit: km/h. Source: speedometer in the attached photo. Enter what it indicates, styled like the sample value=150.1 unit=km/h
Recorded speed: value=170 unit=km/h
